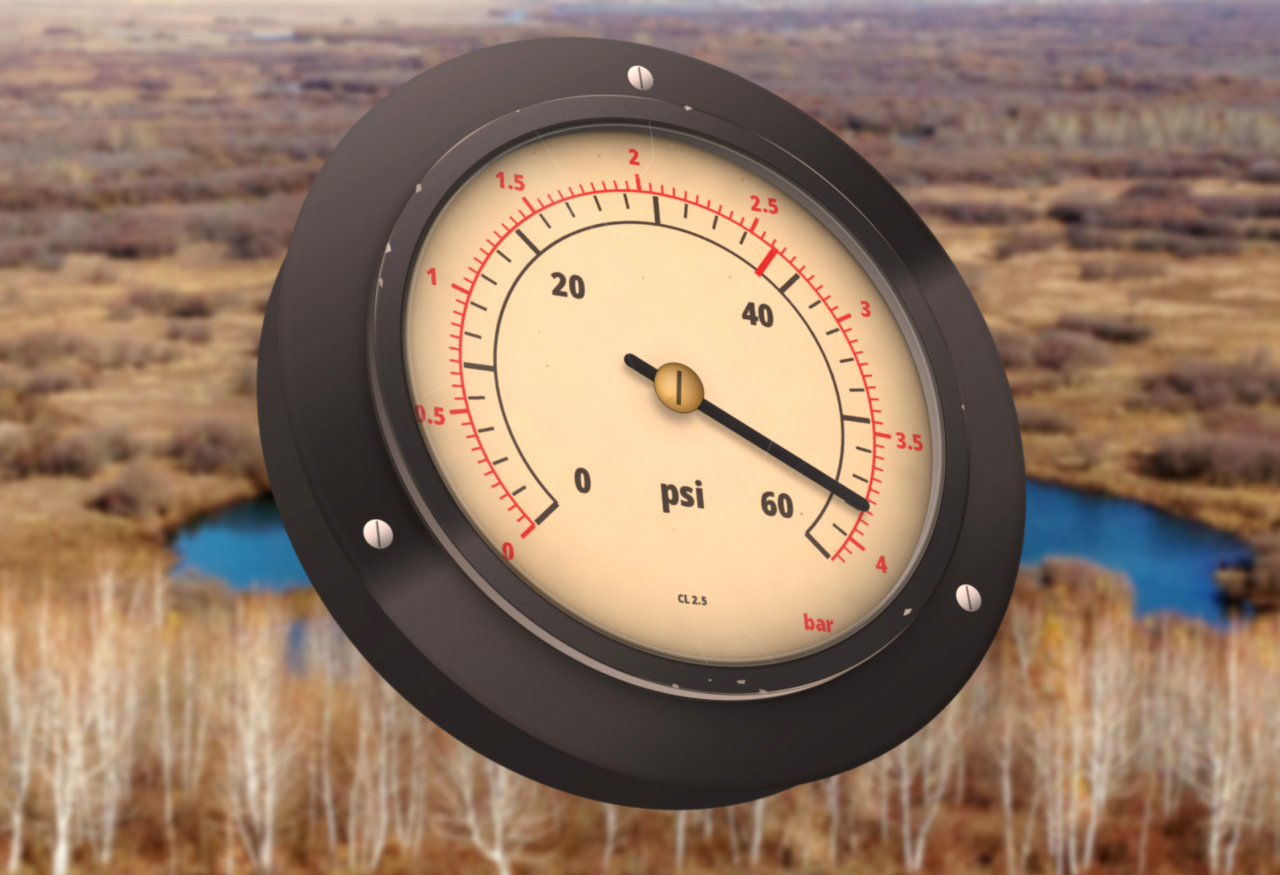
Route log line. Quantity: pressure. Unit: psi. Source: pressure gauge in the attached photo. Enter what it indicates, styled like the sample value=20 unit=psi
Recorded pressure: value=56 unit=psi
